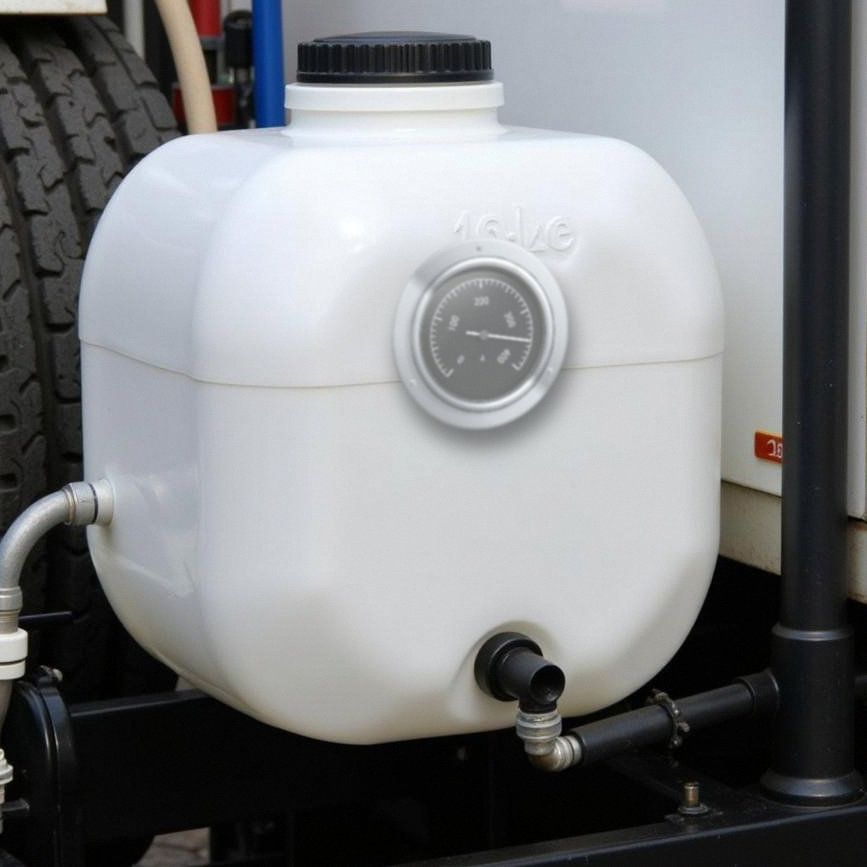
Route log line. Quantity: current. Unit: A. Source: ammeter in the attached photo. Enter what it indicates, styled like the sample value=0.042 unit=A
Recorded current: value=350 unit=A
